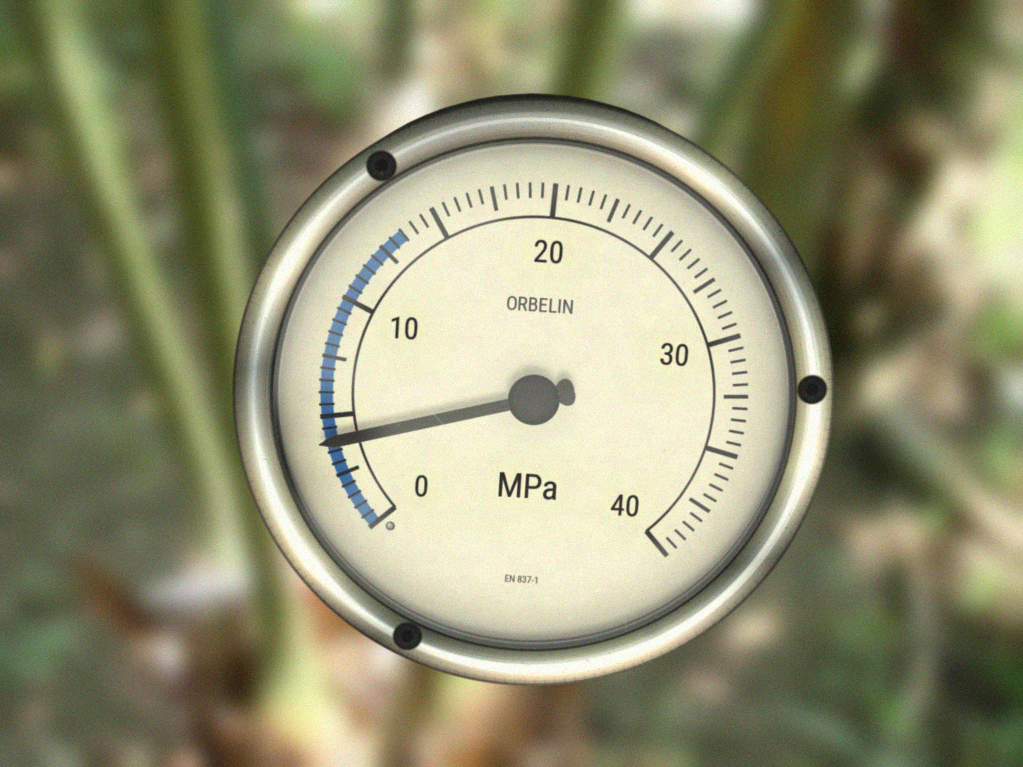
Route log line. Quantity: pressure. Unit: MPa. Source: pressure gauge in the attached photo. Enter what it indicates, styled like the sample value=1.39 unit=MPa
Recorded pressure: value=4 unit=MPa
